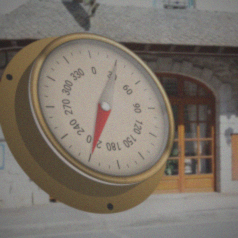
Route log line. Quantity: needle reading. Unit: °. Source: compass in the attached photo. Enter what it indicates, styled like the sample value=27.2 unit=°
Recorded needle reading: value=210 unit=°
